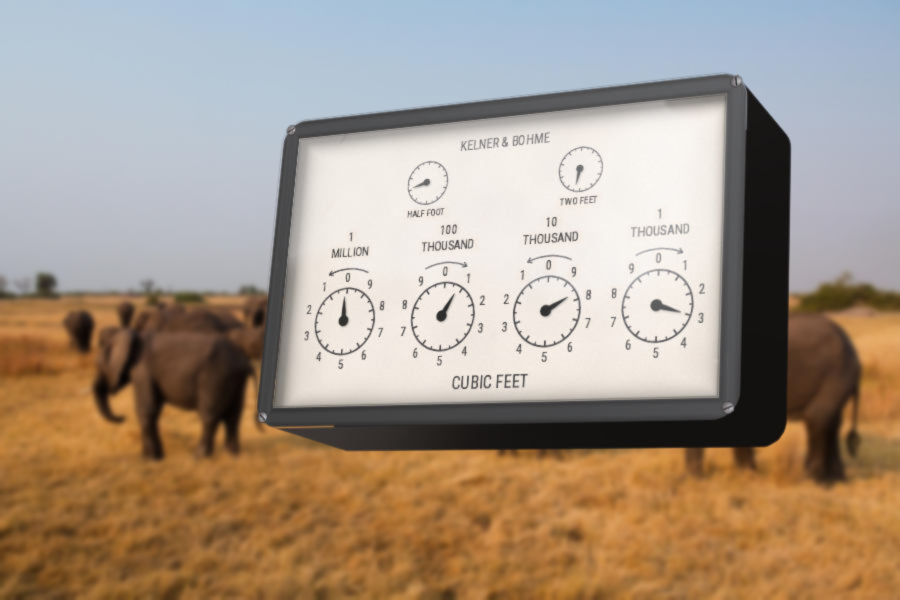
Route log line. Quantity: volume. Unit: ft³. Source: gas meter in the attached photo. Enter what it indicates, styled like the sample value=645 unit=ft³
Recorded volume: value=8300 unit=ft³
